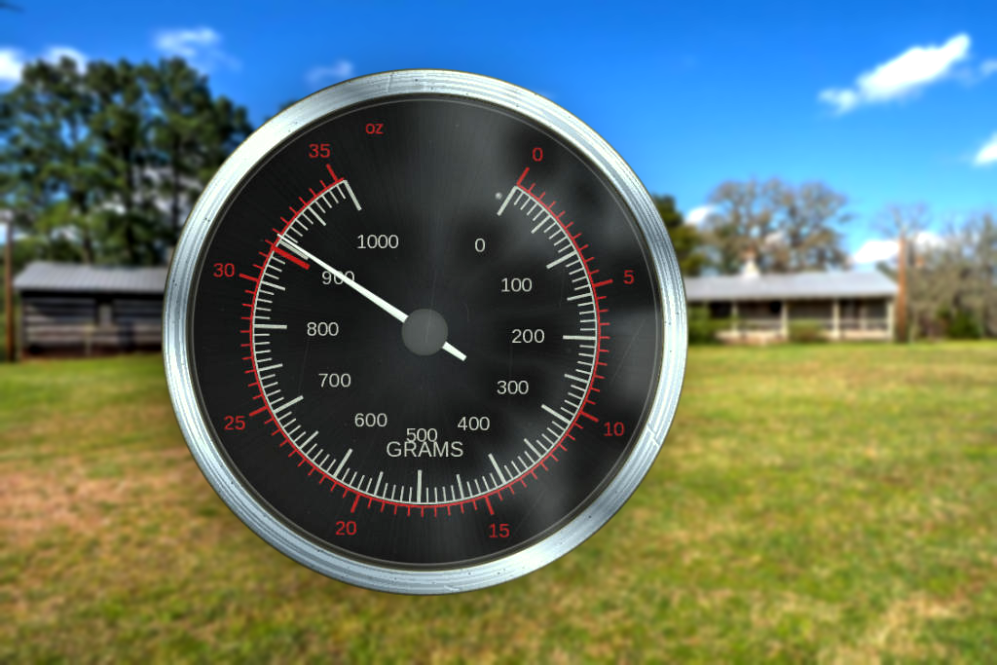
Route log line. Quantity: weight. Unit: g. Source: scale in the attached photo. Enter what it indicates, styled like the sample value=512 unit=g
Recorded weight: value=905 unit=g
